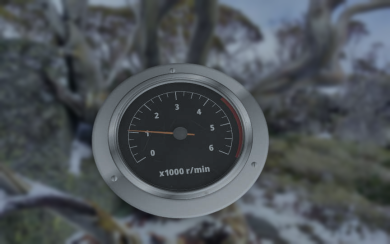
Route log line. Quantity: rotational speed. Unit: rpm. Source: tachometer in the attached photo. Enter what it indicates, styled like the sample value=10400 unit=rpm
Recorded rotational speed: value=1000 unit=rpm
